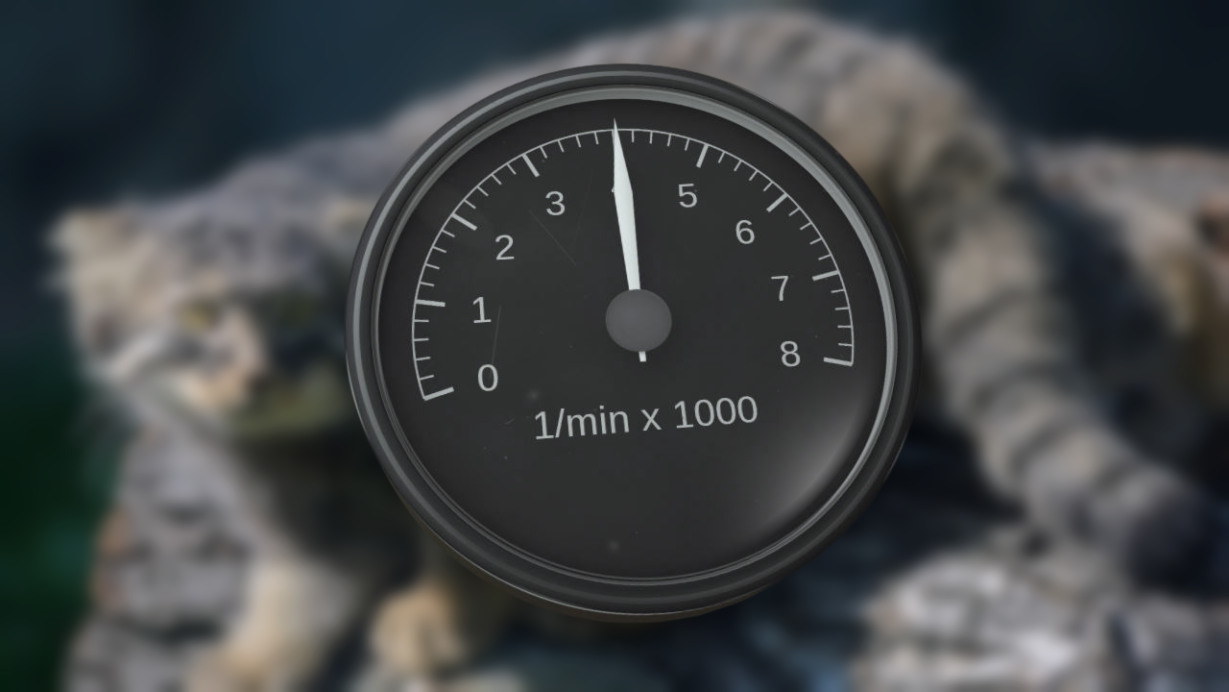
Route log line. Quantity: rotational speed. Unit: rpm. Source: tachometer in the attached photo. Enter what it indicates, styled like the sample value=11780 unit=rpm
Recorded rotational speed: value=4000 unit=rpm
